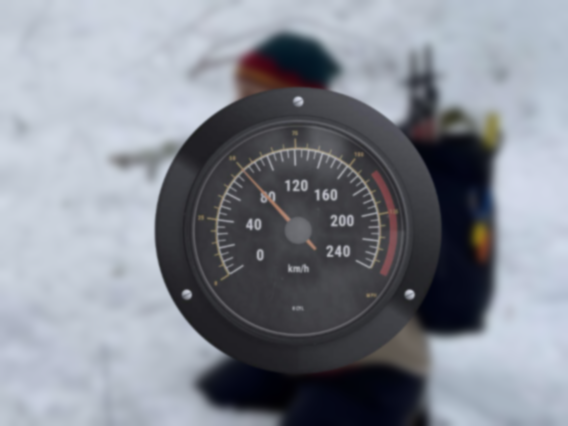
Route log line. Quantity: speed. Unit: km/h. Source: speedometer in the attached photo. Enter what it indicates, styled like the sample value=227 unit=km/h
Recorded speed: value=80 unit=km/h
